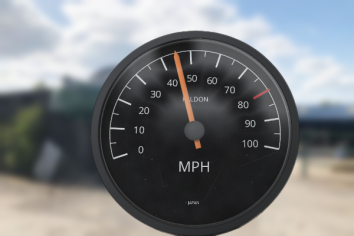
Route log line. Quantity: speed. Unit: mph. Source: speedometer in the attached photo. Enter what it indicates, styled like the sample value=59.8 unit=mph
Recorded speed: value=45 unit=mph
